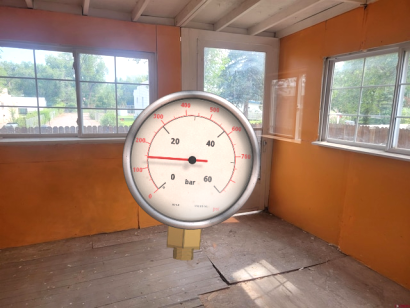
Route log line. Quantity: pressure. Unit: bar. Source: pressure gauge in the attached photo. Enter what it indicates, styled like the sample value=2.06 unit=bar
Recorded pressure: value=10 unit=bar
